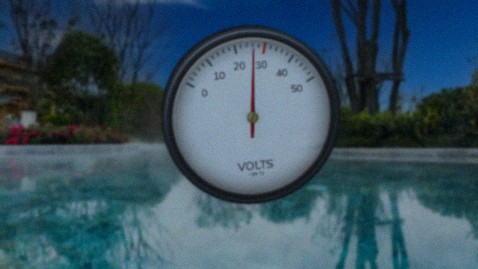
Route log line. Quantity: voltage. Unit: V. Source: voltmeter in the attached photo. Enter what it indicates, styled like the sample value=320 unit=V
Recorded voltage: value=26 unit=V
